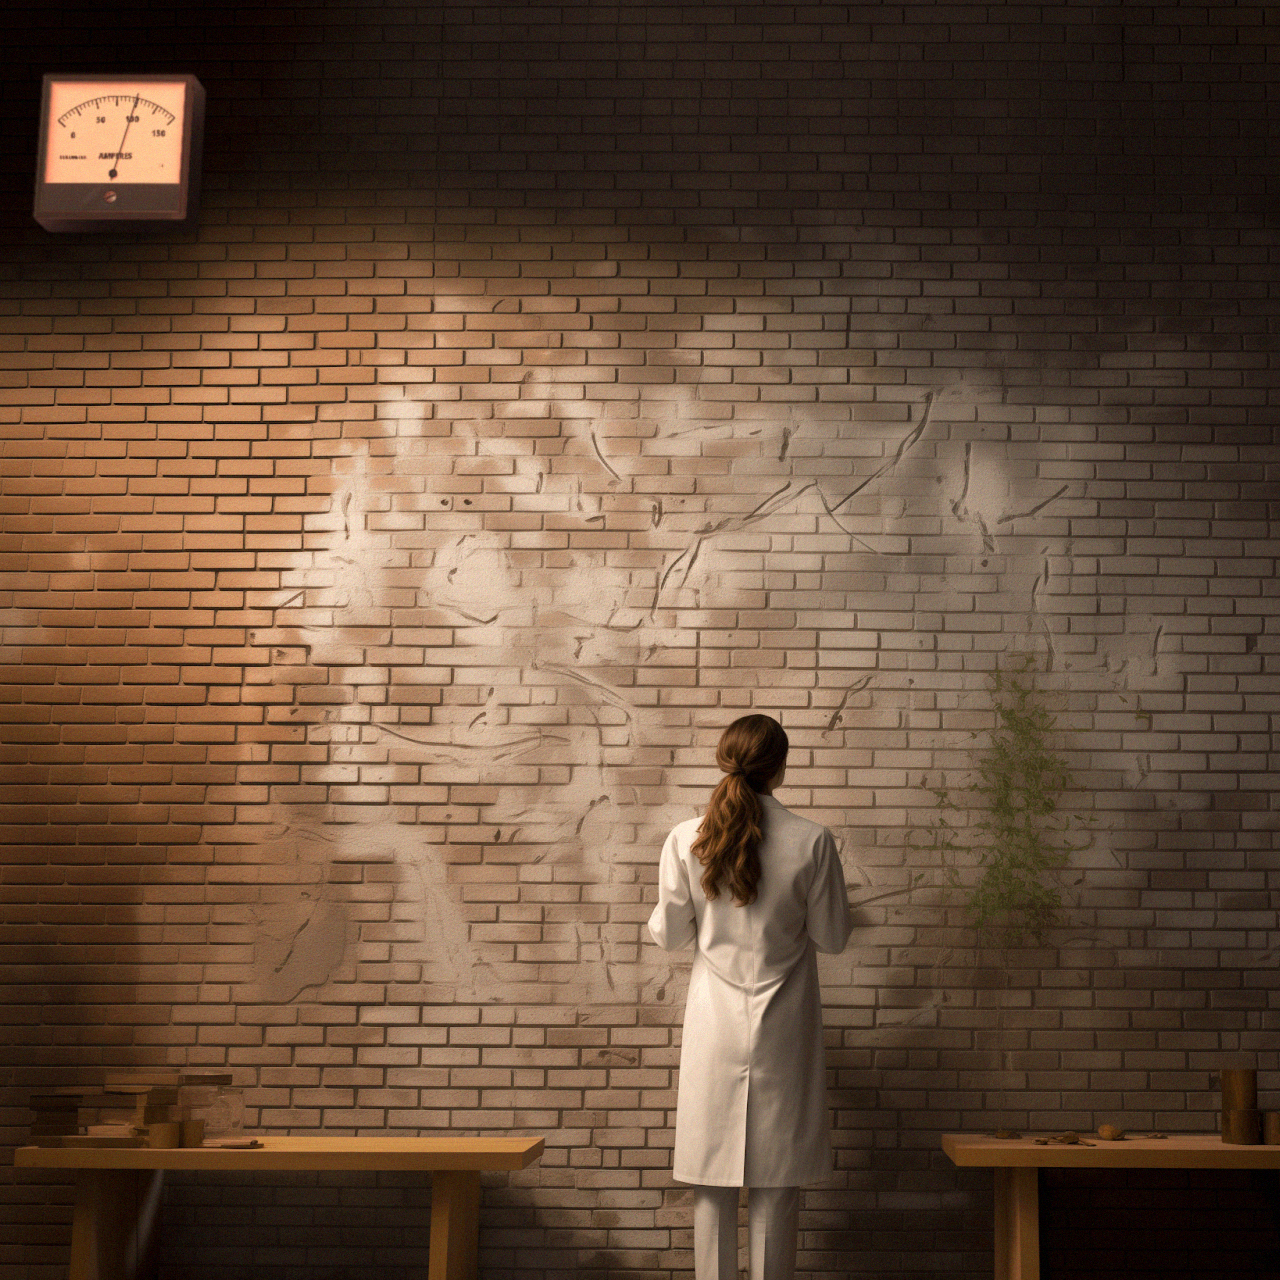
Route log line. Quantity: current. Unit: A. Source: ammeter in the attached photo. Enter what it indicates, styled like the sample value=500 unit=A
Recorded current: value=100 unit=A
